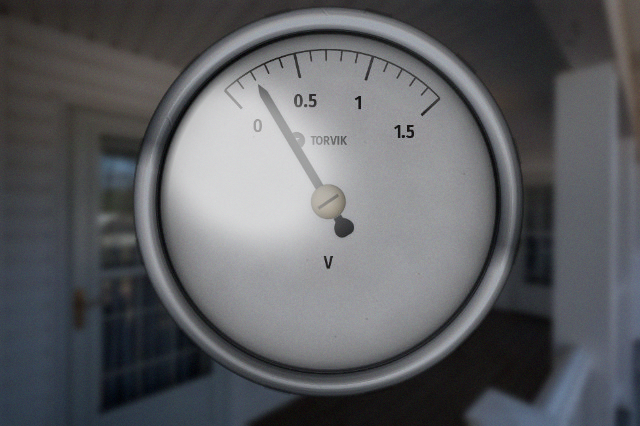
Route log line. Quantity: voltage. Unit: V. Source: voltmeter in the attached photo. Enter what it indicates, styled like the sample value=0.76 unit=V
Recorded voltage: value=0.2 unit=V
